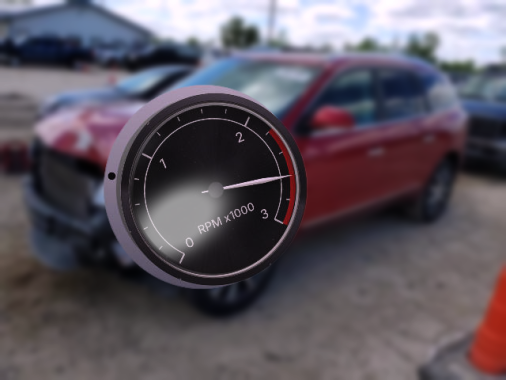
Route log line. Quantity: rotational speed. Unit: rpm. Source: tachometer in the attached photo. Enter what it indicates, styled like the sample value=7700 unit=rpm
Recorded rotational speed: value=2600 unit=rpm
